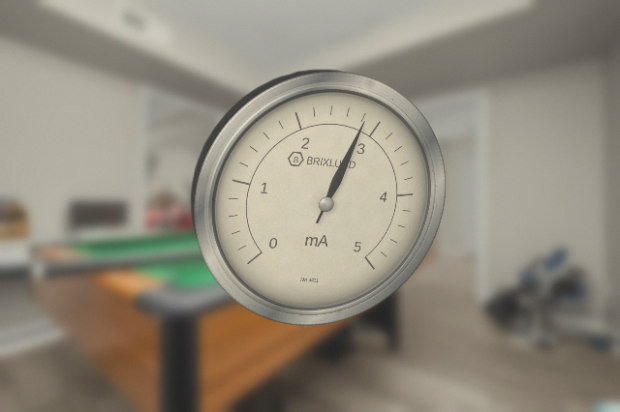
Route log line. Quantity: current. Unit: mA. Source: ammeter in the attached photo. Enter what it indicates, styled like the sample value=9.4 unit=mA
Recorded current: value=2.8 unit=mA
